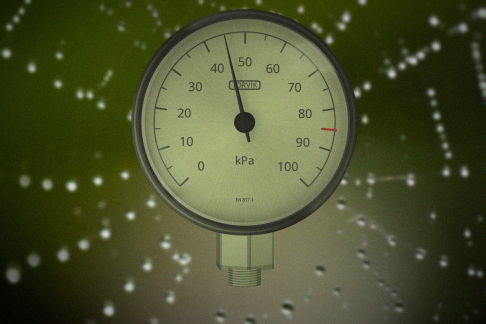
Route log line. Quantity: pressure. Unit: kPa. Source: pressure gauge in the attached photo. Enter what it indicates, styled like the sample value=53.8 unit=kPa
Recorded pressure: value=45 unit=kPa
